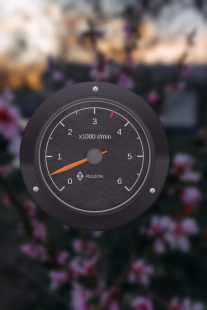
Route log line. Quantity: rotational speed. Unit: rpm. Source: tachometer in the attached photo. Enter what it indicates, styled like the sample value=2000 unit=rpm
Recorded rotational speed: value=500 unit=rpm
